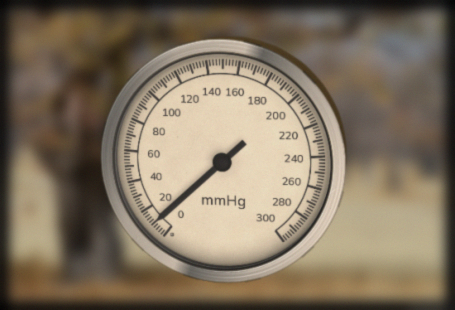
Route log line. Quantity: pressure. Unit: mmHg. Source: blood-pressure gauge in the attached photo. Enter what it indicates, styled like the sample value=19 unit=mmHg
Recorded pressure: value=10 unit=mmHg
